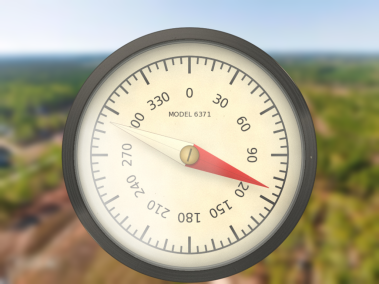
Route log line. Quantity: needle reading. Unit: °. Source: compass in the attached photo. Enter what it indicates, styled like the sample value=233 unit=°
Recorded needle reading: value=112.5 unit=°
